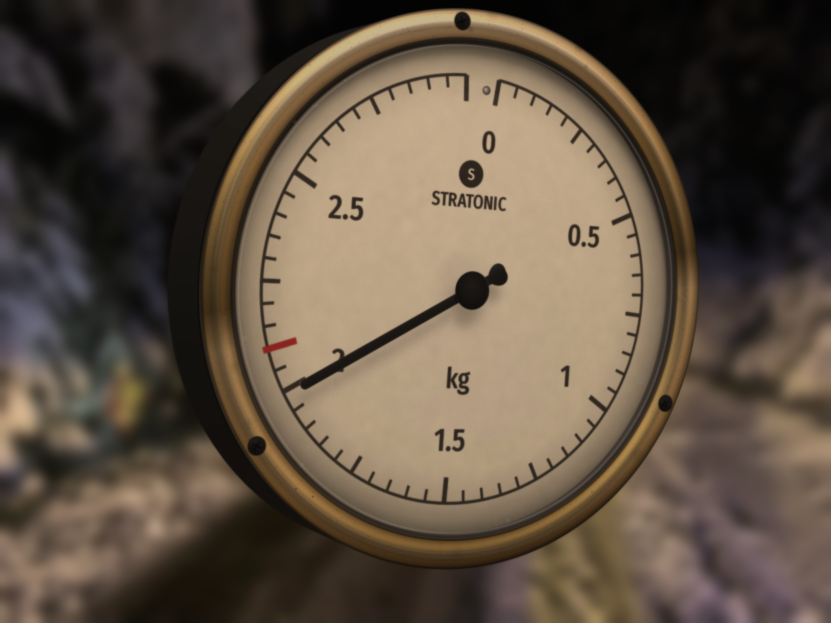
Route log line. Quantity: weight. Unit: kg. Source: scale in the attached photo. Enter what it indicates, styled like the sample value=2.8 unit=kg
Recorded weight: value=2 unit=kg
